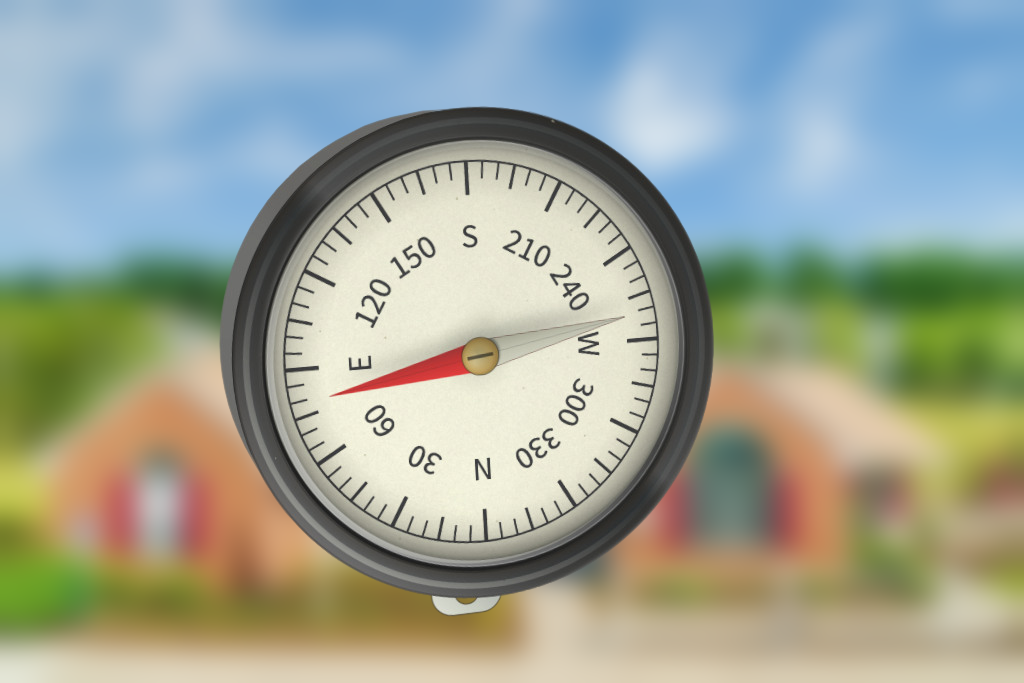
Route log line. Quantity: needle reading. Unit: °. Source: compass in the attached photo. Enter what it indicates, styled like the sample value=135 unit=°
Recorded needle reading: value=80 unit=°
